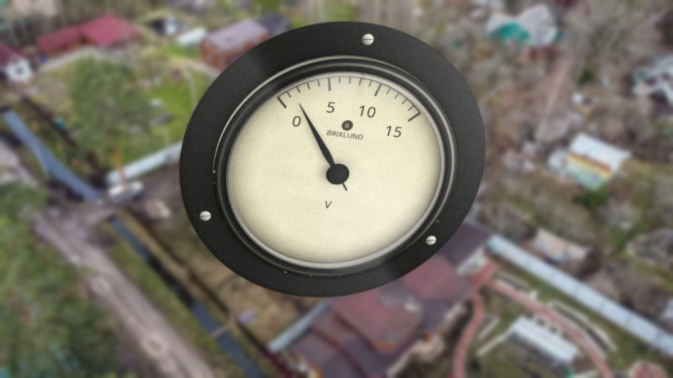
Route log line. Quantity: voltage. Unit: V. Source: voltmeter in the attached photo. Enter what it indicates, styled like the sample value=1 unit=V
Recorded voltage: value=1.5 unit=V
